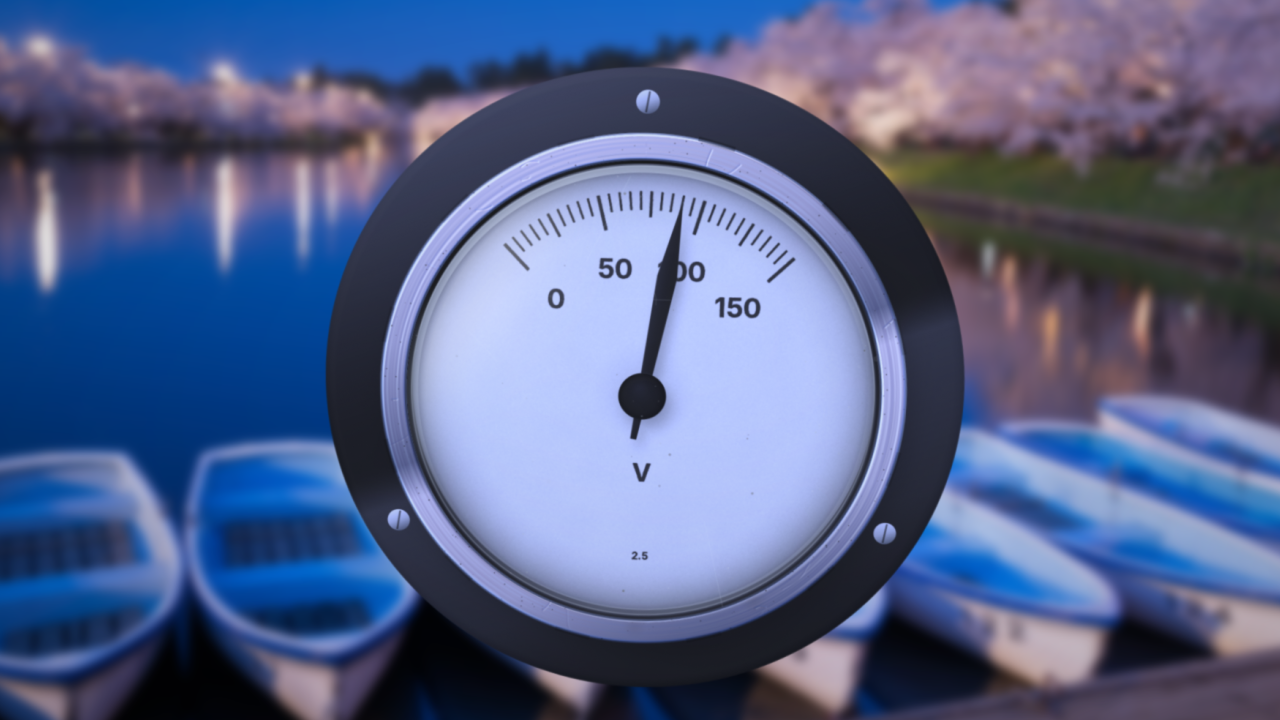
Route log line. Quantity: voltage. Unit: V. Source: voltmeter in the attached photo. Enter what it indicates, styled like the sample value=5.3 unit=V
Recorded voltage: value=90 unit=V
